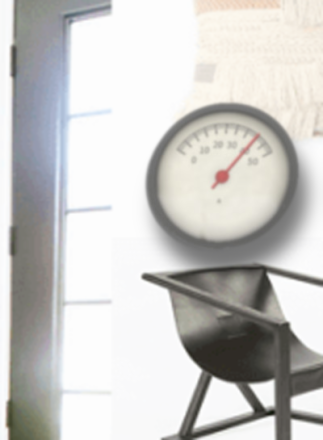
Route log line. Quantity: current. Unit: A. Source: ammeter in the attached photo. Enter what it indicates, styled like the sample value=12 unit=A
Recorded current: value=40 unit=A
